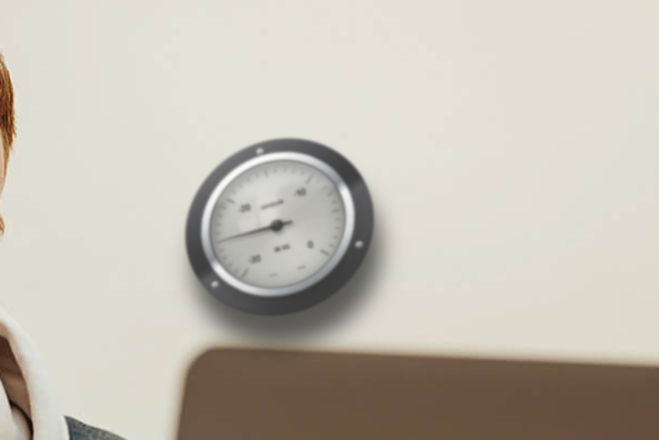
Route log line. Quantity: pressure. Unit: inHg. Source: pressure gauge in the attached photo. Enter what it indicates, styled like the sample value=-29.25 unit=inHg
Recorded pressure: value=-25 unit=inHg
